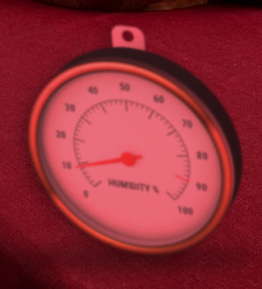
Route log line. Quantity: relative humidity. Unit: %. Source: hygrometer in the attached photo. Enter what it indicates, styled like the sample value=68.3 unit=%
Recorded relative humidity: value=10 unit=%
